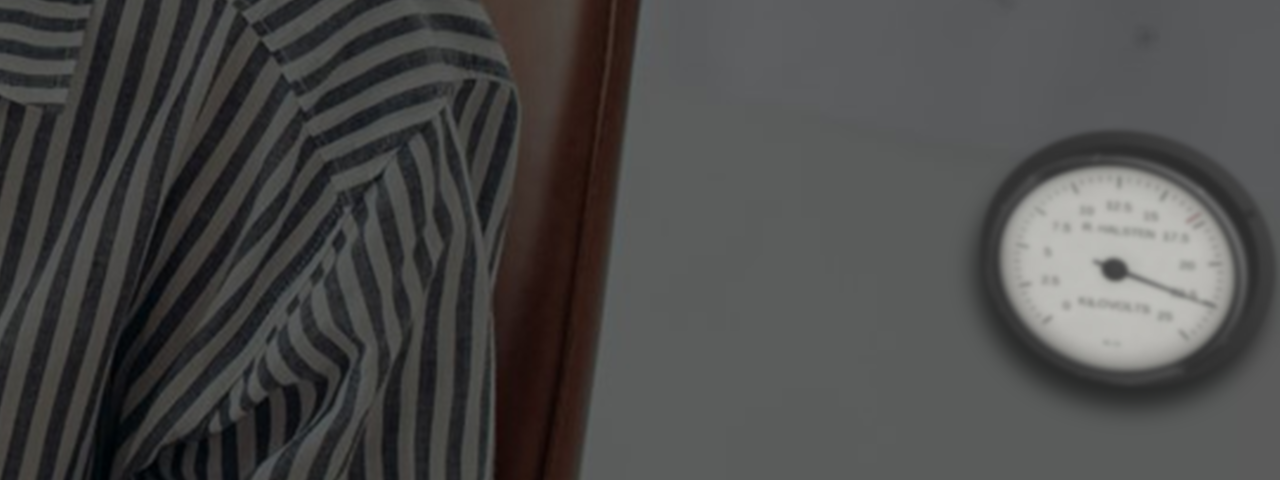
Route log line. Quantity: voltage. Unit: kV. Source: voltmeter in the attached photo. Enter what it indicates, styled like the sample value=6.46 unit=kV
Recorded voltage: value=22.5 unit=kV
